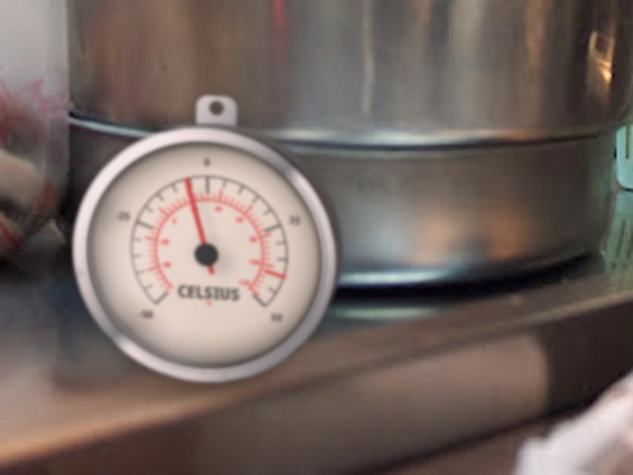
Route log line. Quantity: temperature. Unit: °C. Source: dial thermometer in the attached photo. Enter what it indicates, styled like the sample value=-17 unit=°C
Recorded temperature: value=-5 unit=°C
